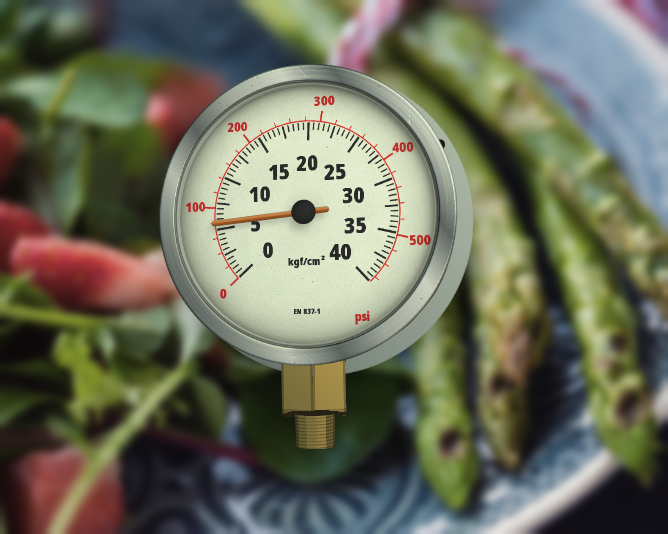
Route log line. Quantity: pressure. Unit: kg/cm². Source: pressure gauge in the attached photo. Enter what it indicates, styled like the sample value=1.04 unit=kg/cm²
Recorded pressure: value=5.5 unit=kg/cm²
